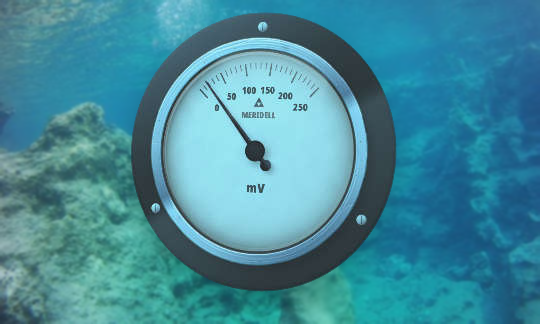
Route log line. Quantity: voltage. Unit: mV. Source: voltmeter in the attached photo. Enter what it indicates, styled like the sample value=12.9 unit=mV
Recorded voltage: value=20 unit=mV
